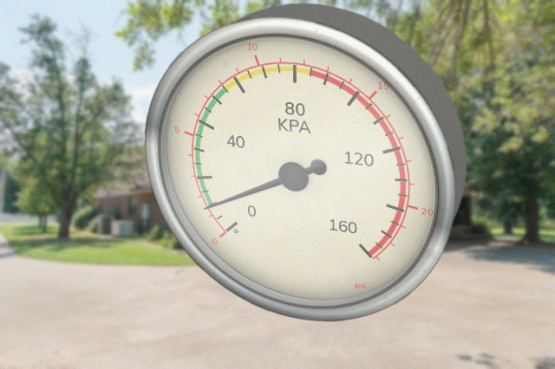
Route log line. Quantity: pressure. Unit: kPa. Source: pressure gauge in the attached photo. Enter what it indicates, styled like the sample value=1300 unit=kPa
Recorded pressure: value=10 unit=kPa
